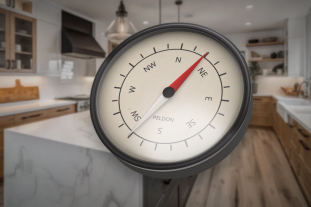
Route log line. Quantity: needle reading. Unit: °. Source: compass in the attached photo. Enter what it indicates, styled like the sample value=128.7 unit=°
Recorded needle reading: value=30 unit=°
